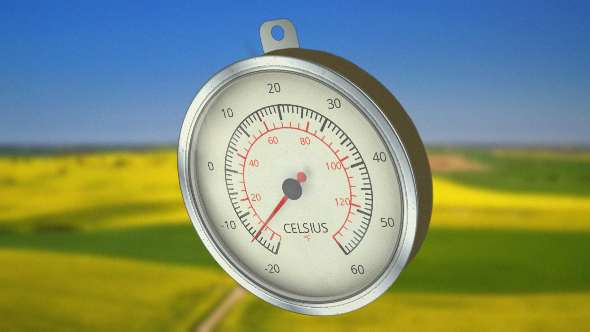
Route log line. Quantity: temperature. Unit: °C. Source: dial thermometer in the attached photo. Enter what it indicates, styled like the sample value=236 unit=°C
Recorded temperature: value=-15 unit=°C
